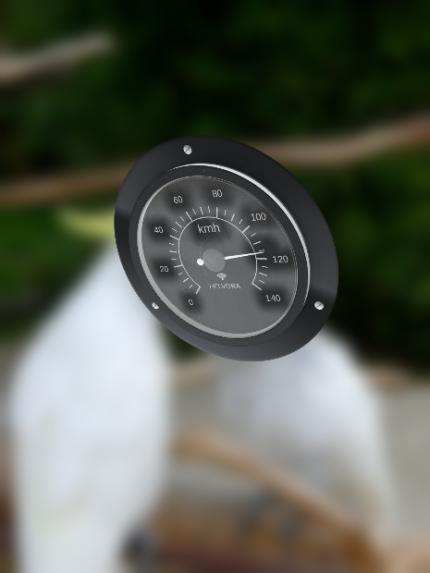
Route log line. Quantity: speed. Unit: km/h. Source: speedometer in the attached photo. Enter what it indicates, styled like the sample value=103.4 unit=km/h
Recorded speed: value=115 unit=km/h
